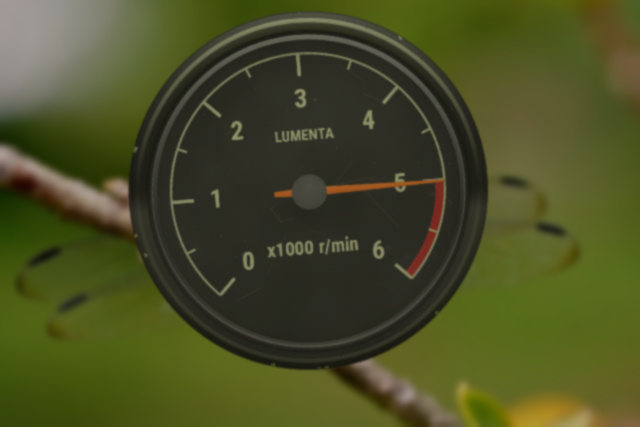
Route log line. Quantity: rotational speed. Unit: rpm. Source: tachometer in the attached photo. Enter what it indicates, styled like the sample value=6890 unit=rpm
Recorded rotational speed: value=5000 unit=rpm
